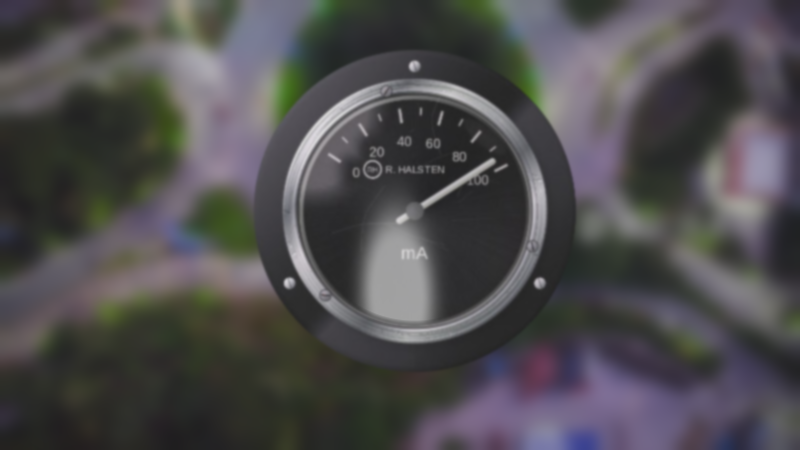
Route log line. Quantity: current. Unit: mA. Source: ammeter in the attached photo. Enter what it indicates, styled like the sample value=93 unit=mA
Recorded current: value=95 unit=mA
